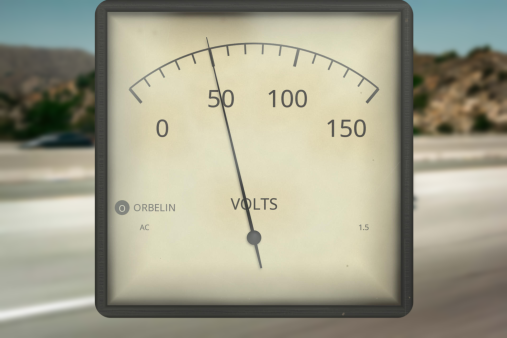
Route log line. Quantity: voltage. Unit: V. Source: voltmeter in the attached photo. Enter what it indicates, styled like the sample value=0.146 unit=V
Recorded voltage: value=50 unit=V
